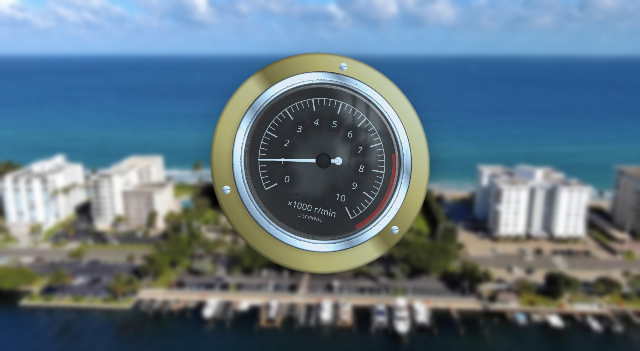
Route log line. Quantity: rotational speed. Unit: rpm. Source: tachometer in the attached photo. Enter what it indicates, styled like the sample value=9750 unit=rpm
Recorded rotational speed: value=1000 unit=rpm
